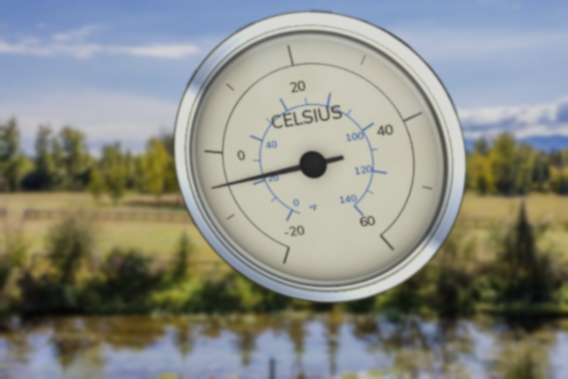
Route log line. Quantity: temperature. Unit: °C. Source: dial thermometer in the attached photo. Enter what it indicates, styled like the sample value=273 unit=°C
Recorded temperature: value=-5 unit=°C
